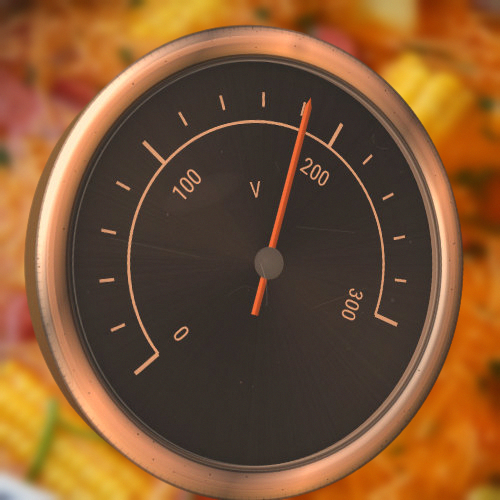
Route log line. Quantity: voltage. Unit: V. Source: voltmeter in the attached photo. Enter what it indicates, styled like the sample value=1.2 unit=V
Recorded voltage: value=180 unit=V
